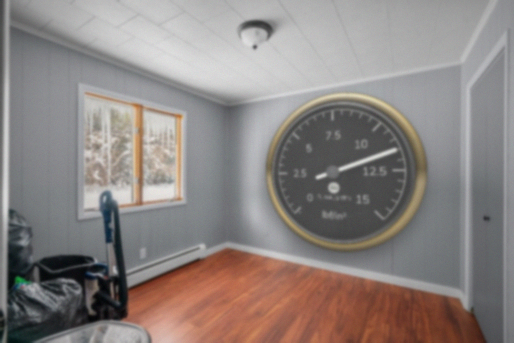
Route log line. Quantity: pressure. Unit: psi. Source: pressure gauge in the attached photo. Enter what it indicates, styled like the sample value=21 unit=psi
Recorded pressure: value=11.5 unit=psi
